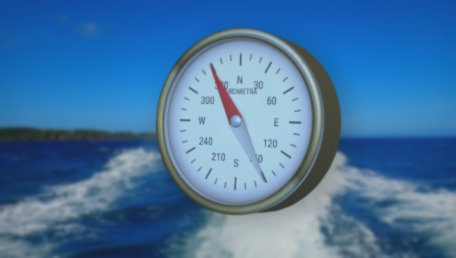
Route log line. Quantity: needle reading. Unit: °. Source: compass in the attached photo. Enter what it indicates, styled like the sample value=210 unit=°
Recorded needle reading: value=330 unit=°
